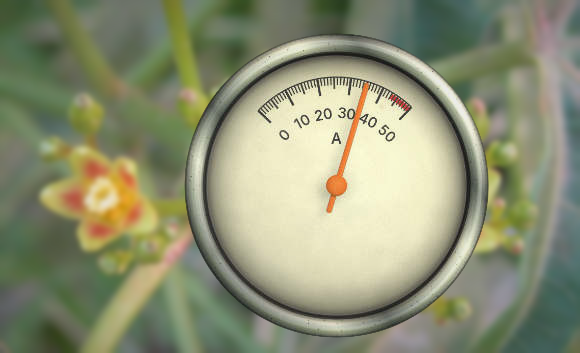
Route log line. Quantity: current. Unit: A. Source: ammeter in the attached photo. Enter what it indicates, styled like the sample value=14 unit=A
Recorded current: value=35 unit=A
